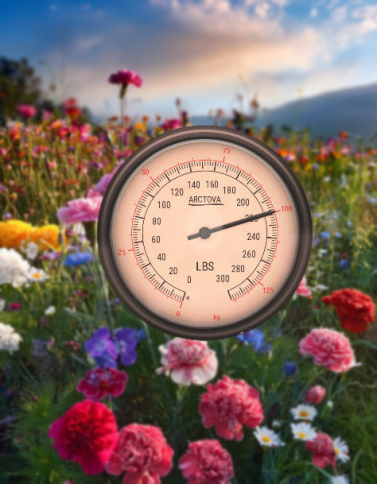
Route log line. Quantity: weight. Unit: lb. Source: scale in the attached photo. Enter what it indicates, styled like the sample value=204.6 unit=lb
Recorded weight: value=220 unit=lb
